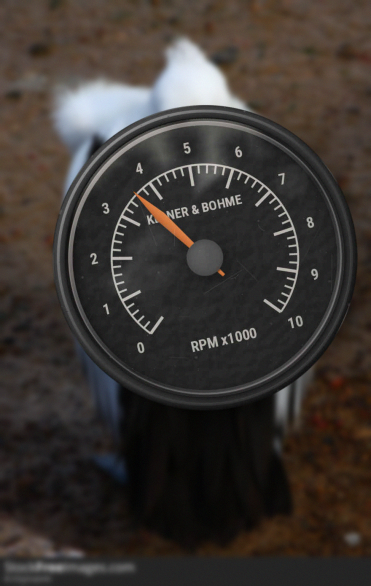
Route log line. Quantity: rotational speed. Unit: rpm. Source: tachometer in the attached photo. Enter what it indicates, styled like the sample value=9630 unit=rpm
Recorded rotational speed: value=3600 unit=rpm
